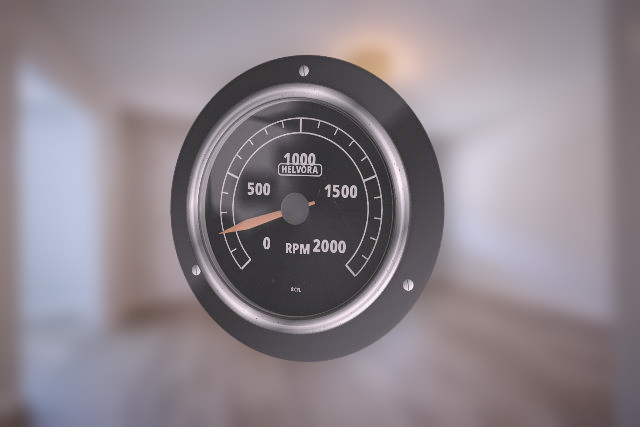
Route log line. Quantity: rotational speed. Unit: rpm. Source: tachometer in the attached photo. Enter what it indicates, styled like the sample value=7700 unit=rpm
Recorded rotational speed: value=200 unit=rpm
